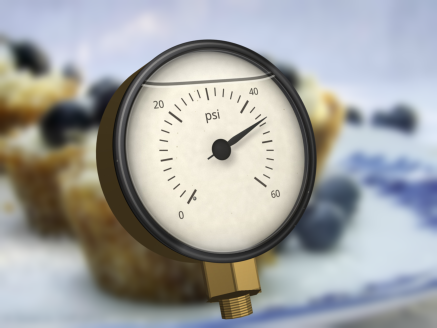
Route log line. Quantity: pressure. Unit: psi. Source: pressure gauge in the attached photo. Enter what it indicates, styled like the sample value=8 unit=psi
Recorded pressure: value=45 unit=psi
